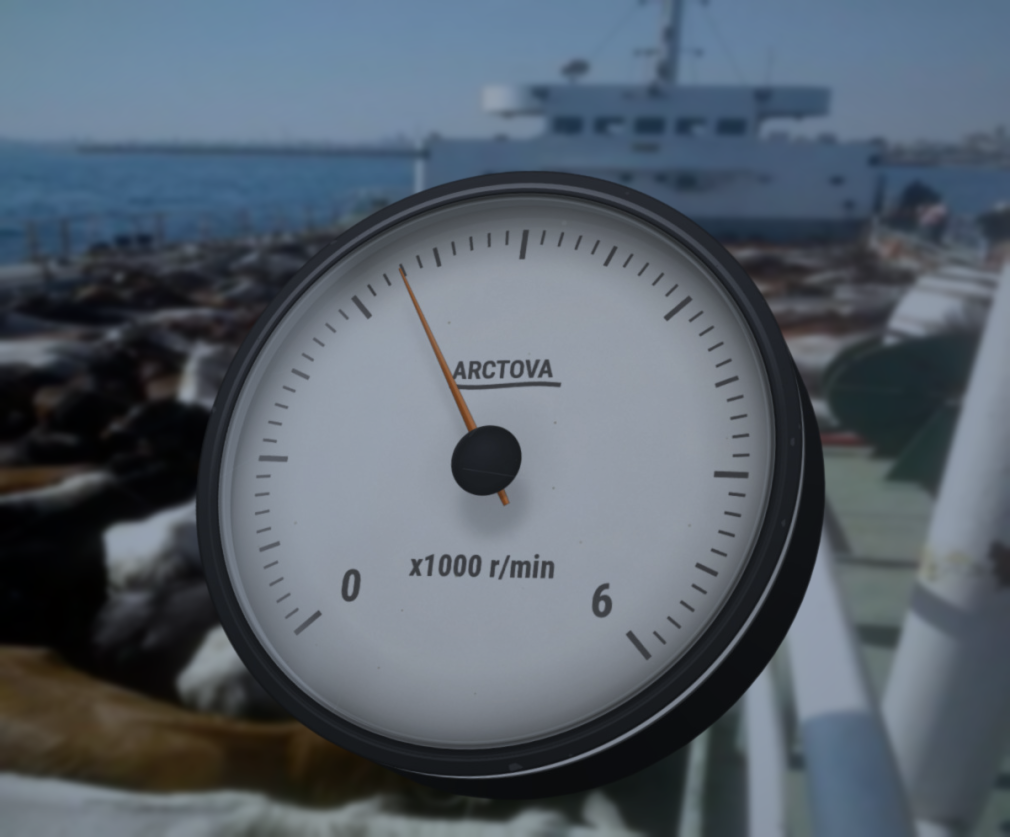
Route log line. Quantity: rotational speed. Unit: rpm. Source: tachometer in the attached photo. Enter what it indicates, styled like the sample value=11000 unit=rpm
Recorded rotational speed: value=2300 unit=rpm
